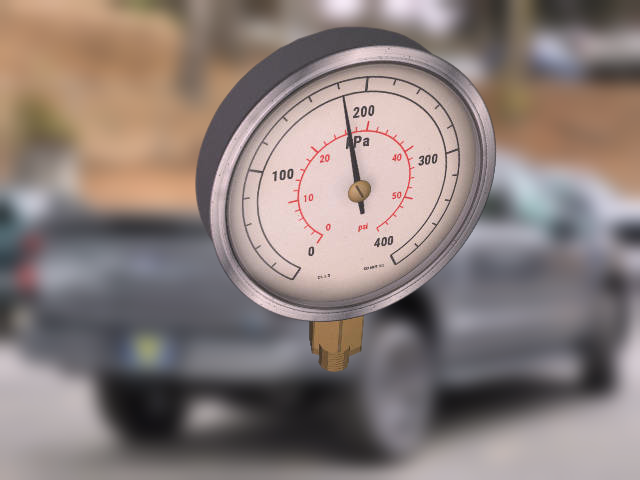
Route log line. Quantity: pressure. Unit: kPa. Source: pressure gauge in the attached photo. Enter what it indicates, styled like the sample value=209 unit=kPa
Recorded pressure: value=180 unit=kPa
